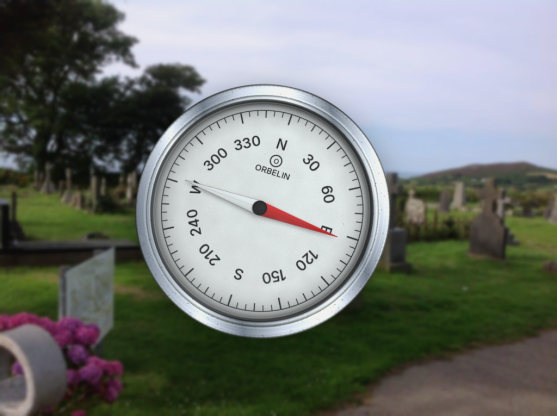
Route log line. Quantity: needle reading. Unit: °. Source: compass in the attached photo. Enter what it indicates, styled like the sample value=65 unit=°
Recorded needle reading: value=92.5 unit=°
